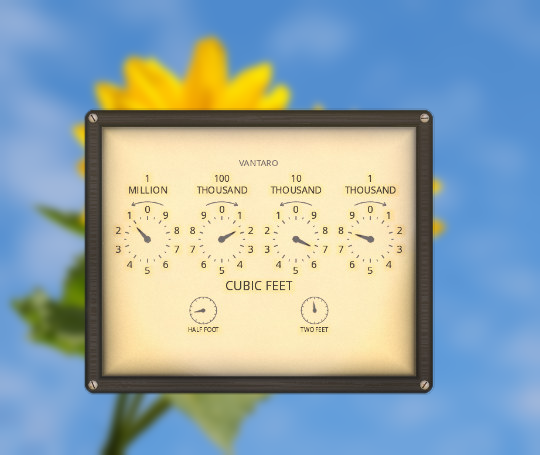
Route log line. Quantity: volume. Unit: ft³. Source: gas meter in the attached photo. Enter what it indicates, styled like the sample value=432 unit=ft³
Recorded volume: value=116800 unit=ft³
